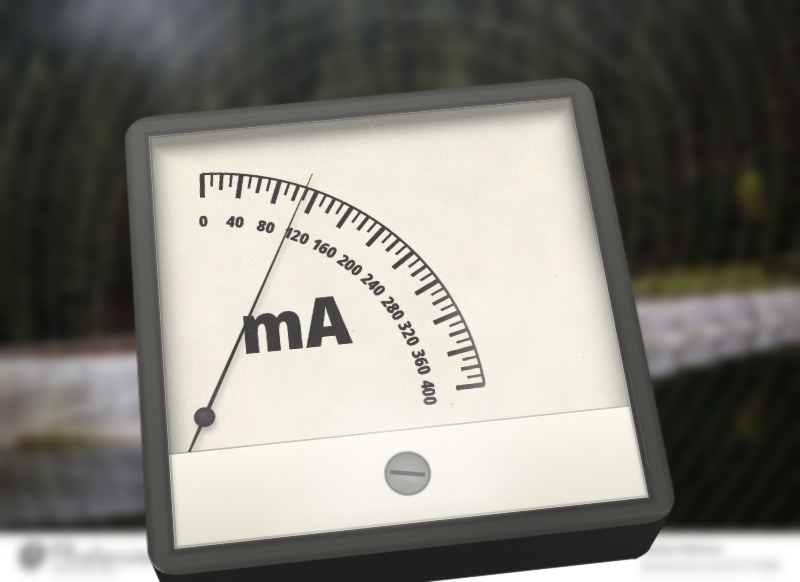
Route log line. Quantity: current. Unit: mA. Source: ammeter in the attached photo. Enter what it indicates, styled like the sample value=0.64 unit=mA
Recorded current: value=110 unit=mA
